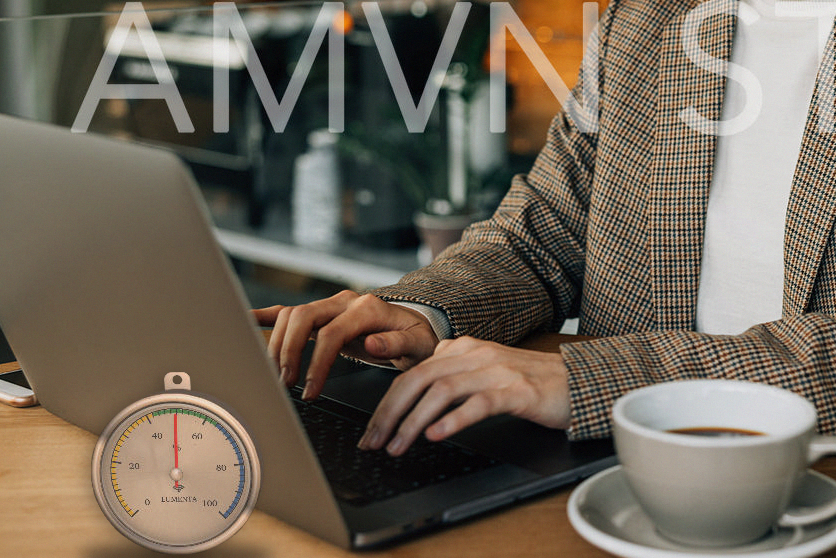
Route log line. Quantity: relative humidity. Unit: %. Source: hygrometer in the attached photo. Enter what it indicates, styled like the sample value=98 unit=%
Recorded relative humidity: value=50 unit=%
